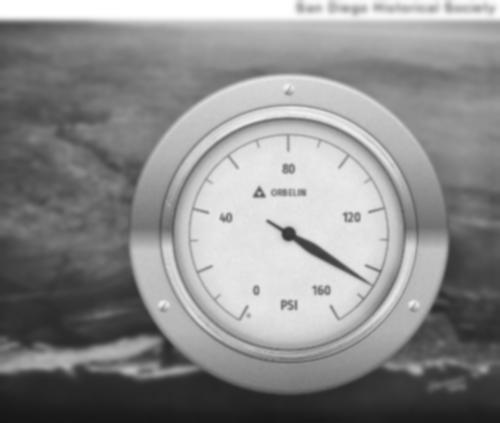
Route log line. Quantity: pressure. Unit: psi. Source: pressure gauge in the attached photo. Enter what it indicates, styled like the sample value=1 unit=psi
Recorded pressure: value=145 unit=psi
